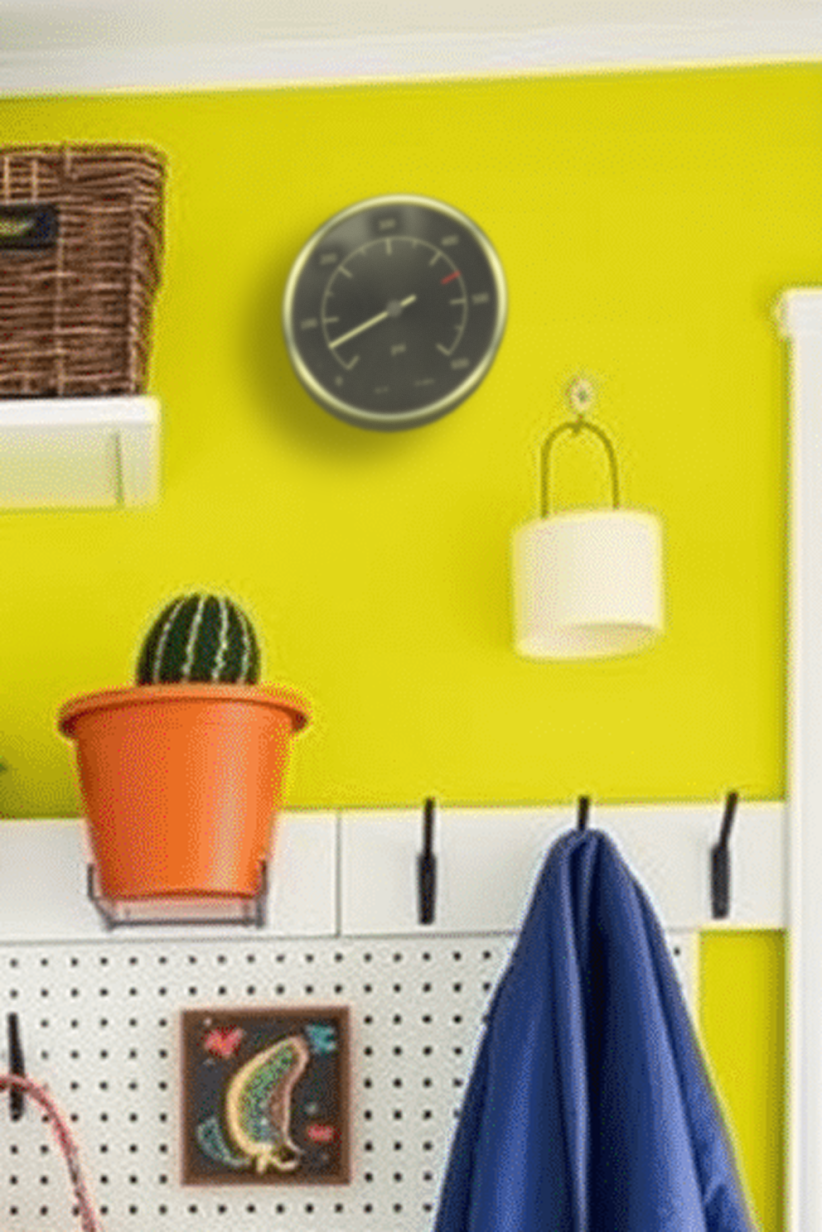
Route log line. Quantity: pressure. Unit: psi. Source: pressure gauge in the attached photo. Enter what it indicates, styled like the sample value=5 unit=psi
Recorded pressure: value=50 unit=psi
